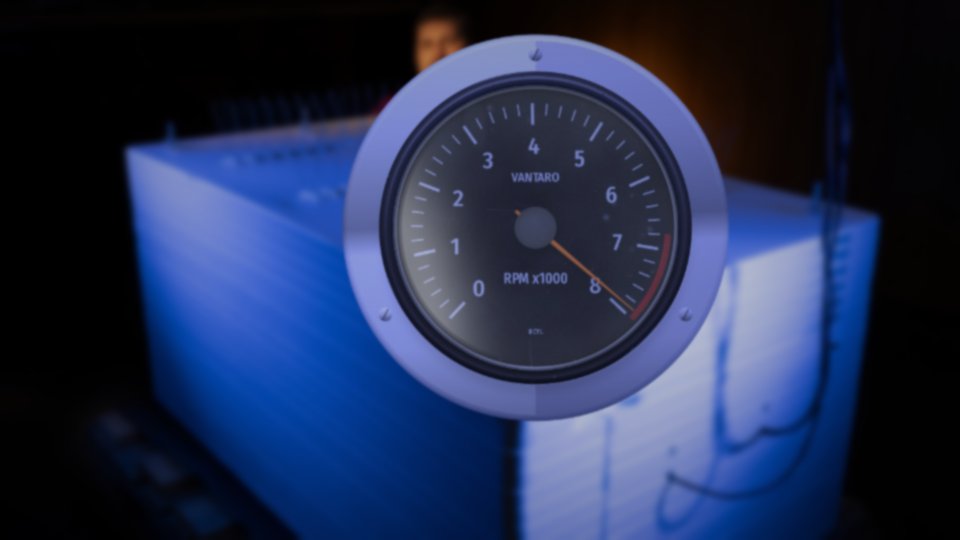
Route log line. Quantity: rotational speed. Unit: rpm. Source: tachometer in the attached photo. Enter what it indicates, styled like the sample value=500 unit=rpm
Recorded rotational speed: value=7900 unit=rpm
